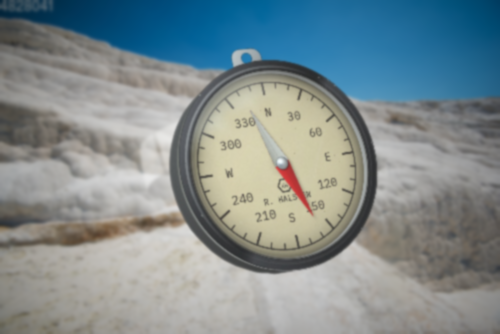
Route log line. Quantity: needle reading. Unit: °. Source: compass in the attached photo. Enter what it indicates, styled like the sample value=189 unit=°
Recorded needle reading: value=160 unit=°
